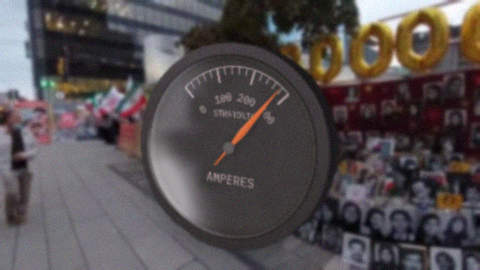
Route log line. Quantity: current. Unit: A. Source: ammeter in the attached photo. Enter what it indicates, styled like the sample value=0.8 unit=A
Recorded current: value=280 unit=A
